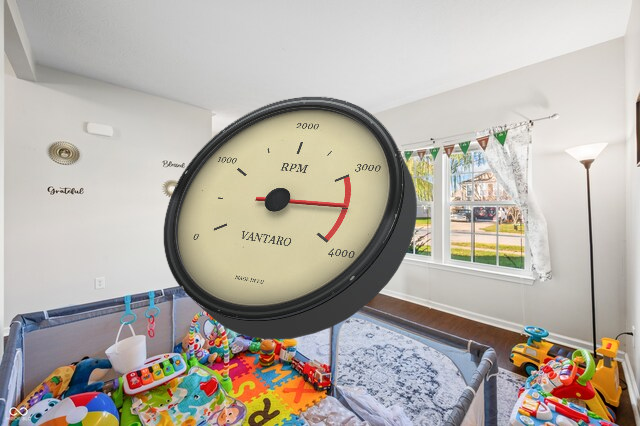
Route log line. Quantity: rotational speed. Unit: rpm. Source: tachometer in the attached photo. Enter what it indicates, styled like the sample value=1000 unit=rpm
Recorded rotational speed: value=3500 unit=rpm
